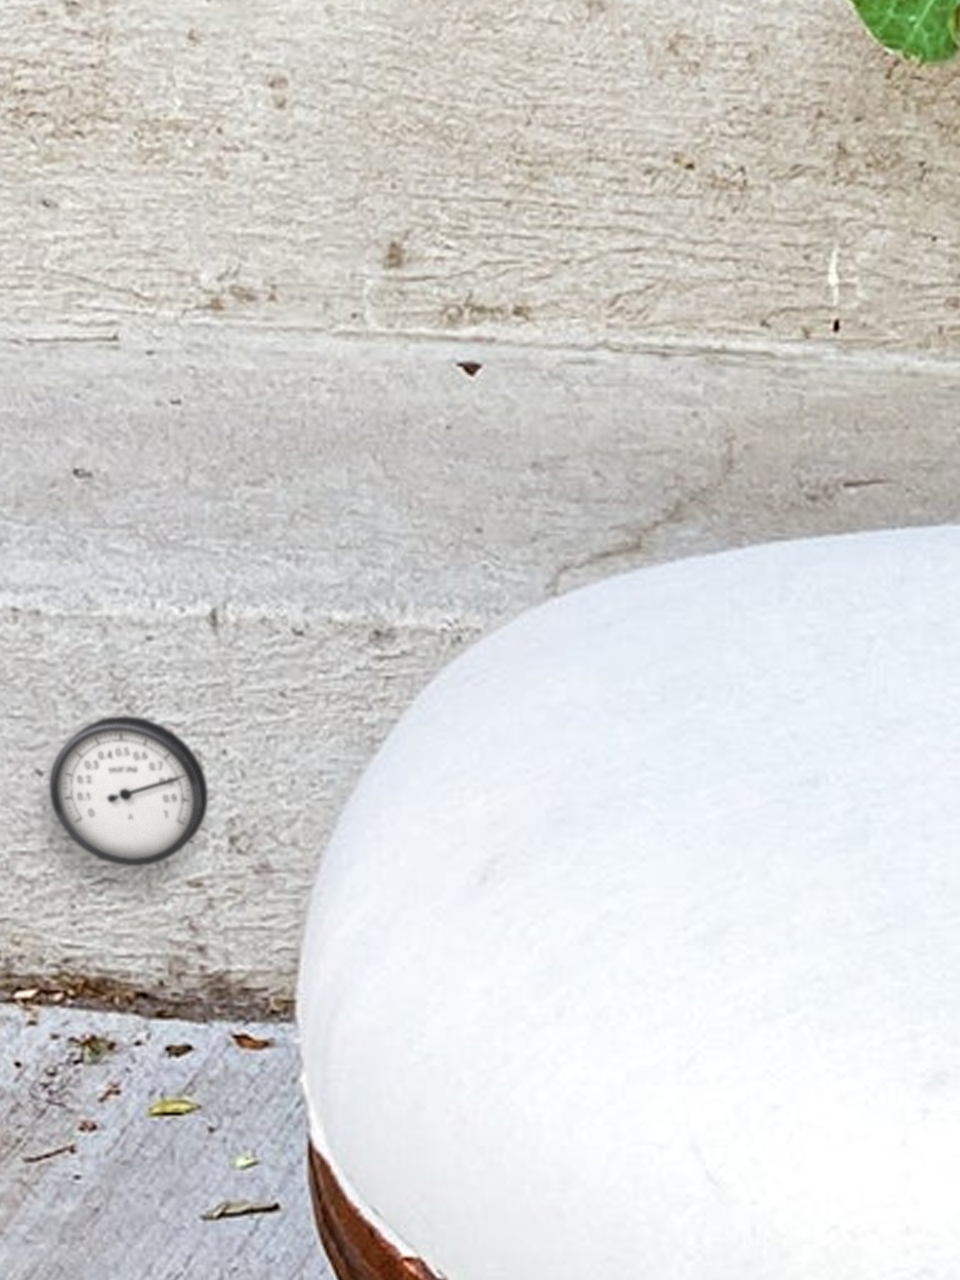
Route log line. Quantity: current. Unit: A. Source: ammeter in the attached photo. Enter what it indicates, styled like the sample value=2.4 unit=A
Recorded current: value=0.8 unit=A
